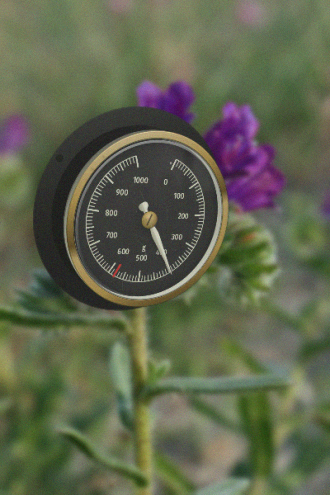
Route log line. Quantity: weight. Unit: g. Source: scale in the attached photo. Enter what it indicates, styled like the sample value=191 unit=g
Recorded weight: value=400 unit=g
